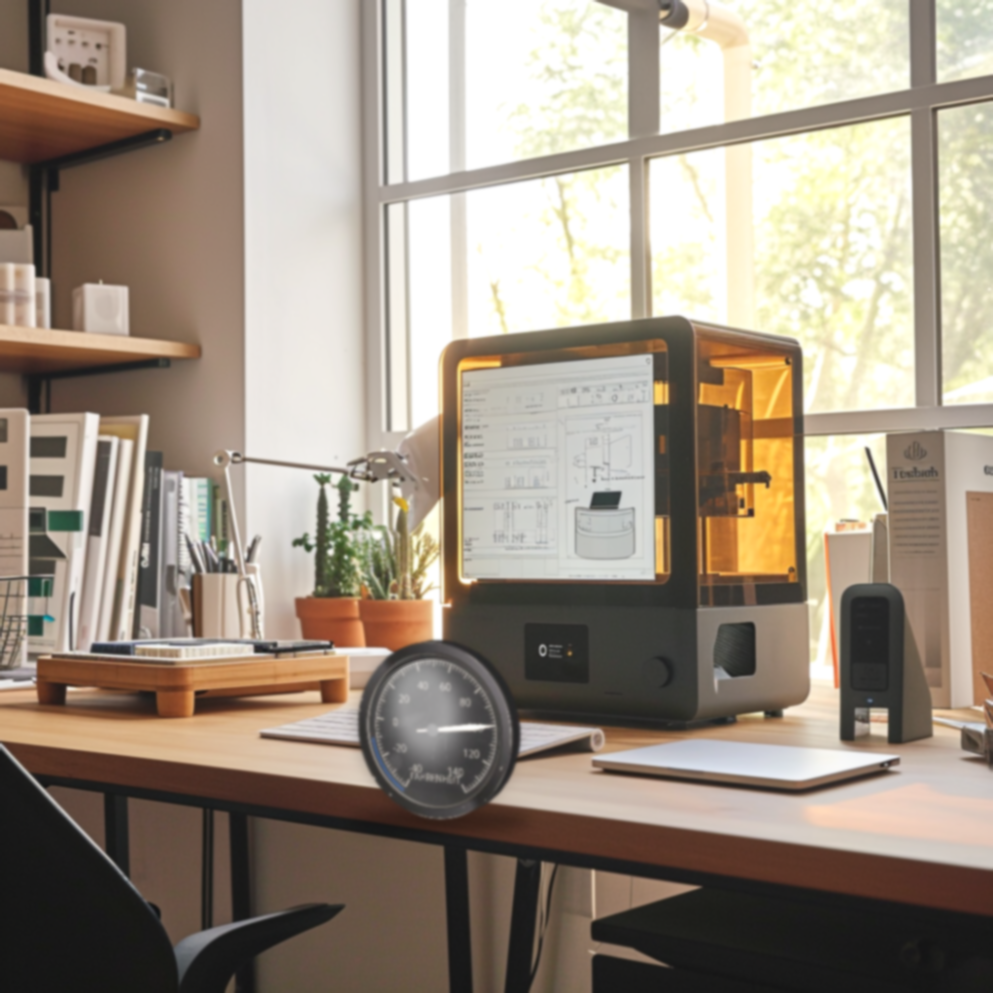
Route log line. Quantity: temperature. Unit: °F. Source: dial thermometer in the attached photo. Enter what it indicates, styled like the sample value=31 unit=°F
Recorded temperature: value=100 unit=°F
